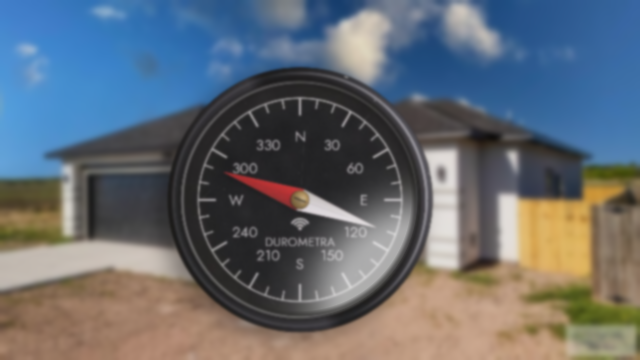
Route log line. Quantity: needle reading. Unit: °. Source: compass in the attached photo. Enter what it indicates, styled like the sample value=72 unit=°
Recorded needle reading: value=290 unit=°
